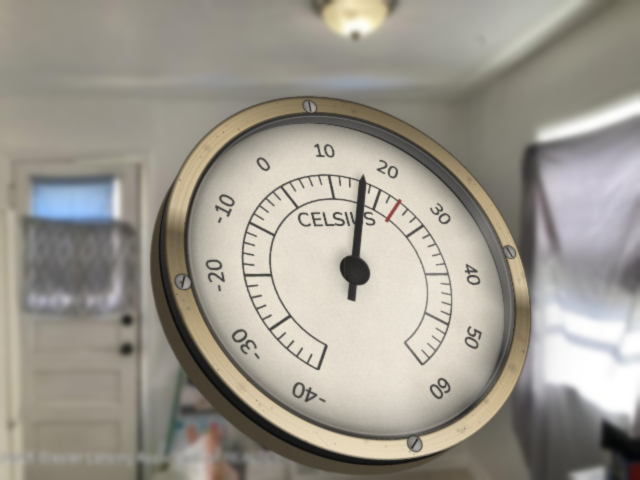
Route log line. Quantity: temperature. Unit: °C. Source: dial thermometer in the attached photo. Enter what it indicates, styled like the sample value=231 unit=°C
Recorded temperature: value=16 unit=°C
